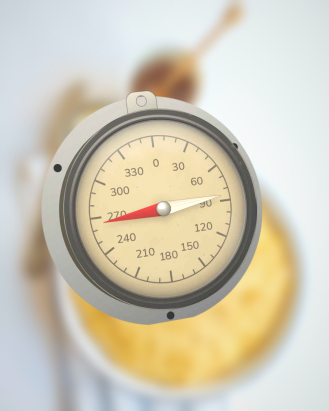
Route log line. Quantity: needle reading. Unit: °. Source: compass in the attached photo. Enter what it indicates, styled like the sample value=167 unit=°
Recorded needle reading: value=265 unit=°
